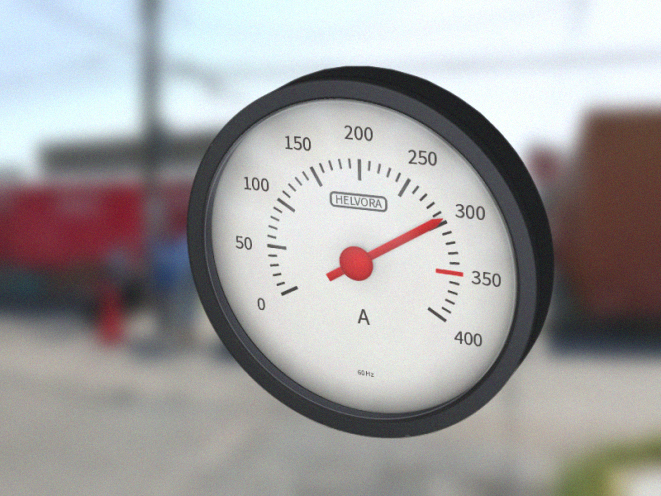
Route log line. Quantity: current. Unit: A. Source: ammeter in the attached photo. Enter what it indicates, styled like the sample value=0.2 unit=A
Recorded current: value=295 unit=A
